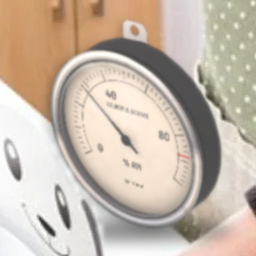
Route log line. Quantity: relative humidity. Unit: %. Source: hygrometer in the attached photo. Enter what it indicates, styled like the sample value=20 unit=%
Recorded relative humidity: value=30 unit=%
